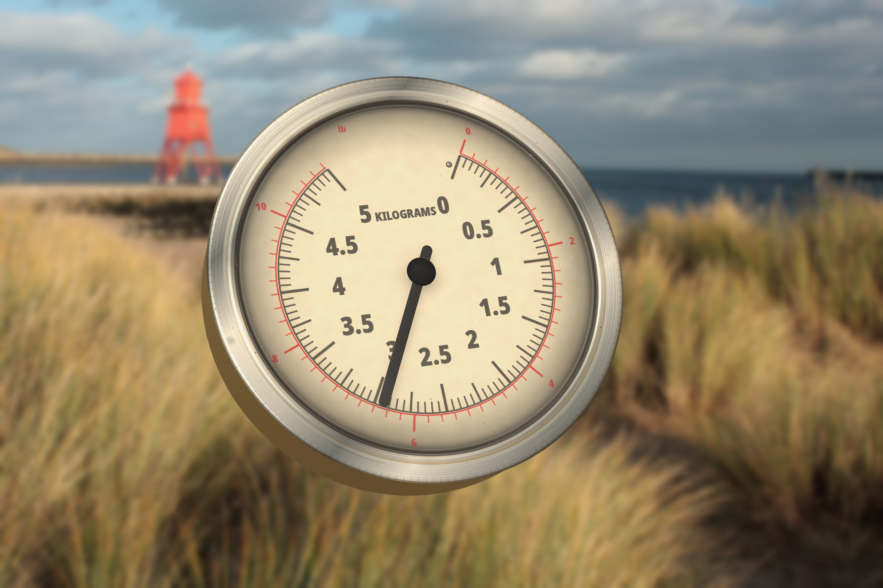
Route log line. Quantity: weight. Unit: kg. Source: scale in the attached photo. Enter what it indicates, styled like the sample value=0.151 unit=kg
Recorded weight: value=2.95 unit=kg
